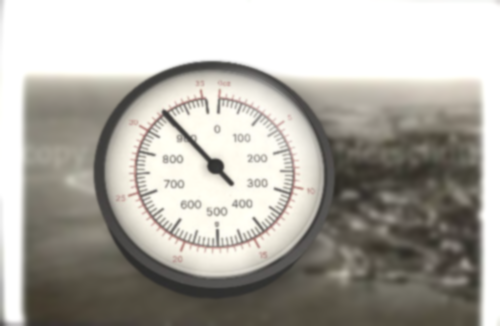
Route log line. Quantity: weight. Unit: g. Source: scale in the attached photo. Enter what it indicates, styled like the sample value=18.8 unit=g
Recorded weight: value=900 unit=g
